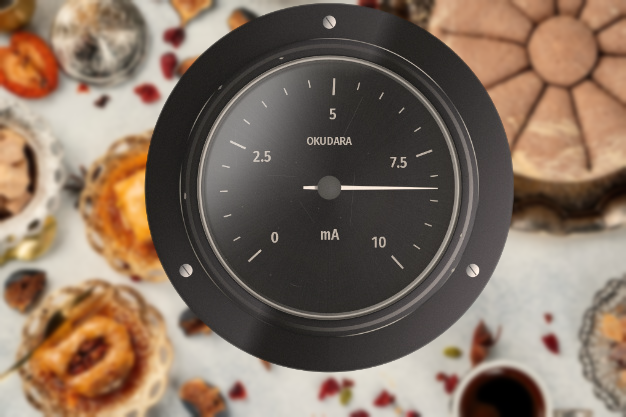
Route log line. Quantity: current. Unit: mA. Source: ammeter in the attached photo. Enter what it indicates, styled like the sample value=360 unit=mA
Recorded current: value=8.25 unit=mA
